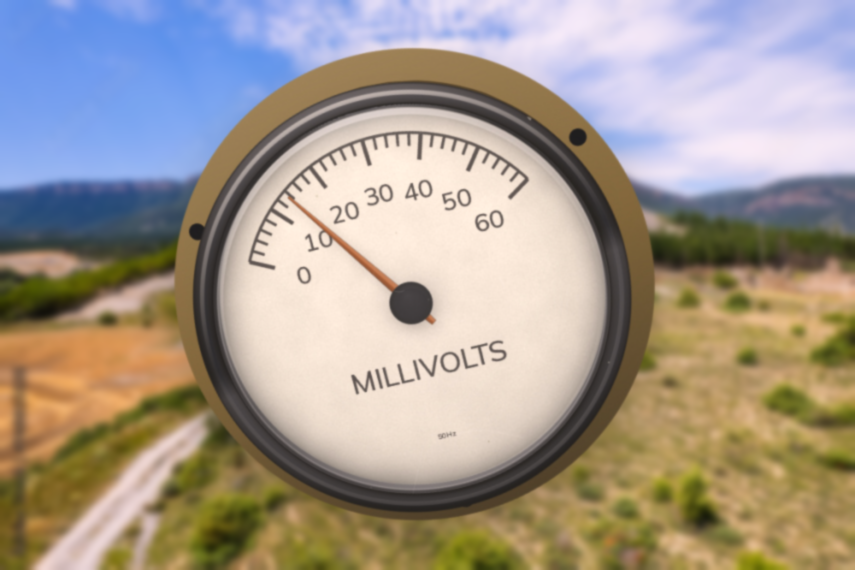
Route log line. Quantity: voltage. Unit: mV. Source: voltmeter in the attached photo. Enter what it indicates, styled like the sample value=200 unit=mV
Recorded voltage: value=14 unit=mV
